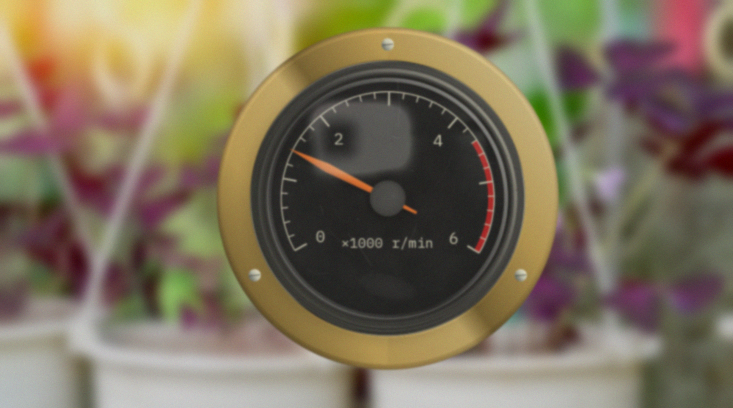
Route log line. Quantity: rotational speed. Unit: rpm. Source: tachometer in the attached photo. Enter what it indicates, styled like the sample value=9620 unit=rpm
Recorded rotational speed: value=1400 unit=rpm
